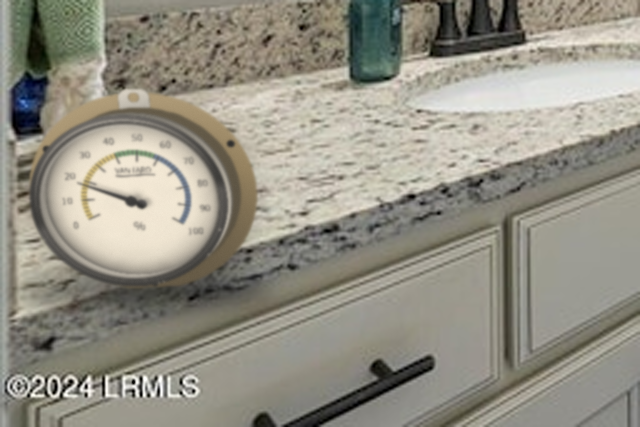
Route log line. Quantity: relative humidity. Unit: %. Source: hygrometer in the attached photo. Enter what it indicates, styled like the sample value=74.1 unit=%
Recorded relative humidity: value=20 unit=%
